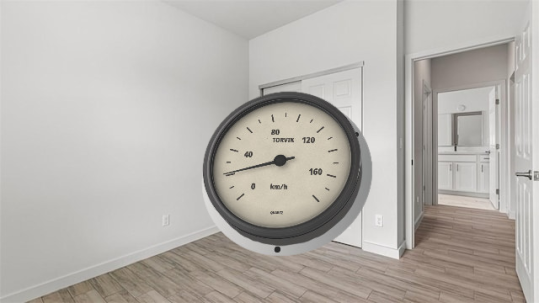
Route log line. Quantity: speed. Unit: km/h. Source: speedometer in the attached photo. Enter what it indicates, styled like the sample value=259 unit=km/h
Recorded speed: value=20 unit=km/h
